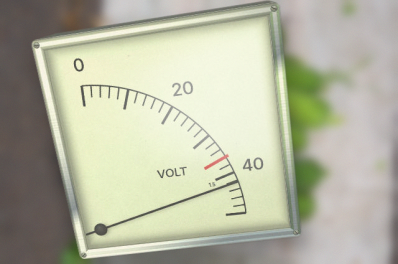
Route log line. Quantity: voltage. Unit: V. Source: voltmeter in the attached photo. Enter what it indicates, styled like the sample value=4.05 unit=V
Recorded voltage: value=42 unit=V
